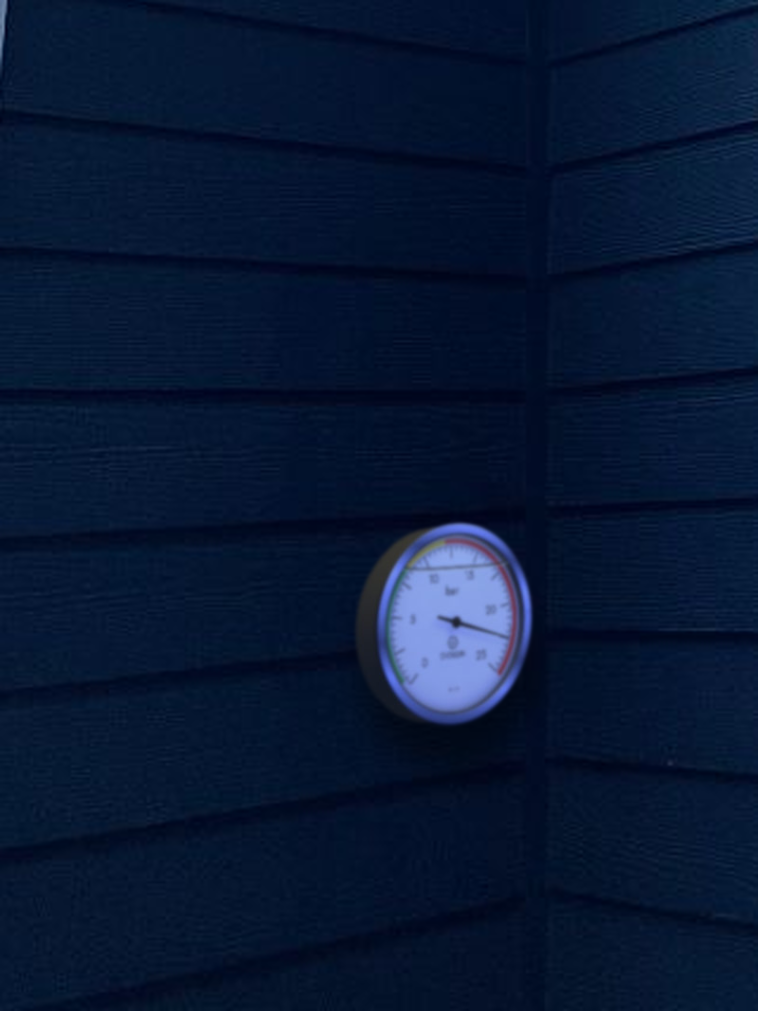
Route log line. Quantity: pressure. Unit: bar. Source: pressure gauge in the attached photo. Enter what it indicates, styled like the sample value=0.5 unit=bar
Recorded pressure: value=22.5 unit=bar
